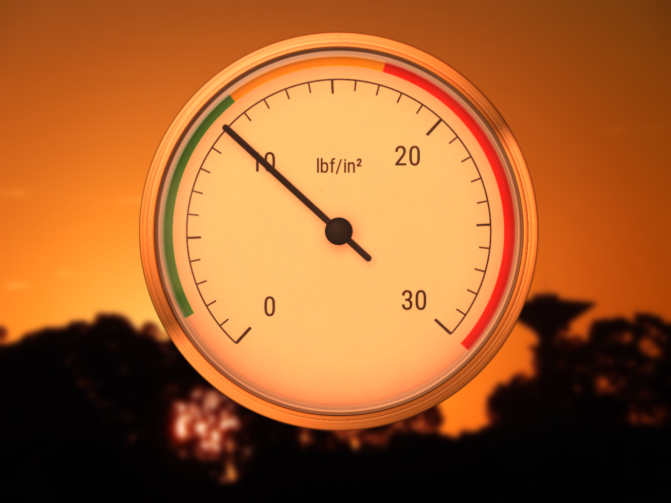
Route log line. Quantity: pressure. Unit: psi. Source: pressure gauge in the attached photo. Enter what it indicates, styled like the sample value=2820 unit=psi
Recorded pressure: value=10 unit=psi
